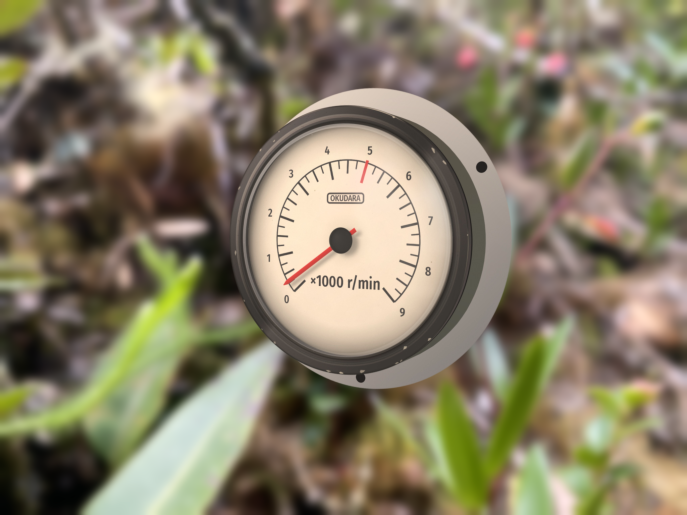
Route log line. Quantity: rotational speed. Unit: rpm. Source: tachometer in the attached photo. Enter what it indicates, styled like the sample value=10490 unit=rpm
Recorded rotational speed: value=250 unit=rpm
